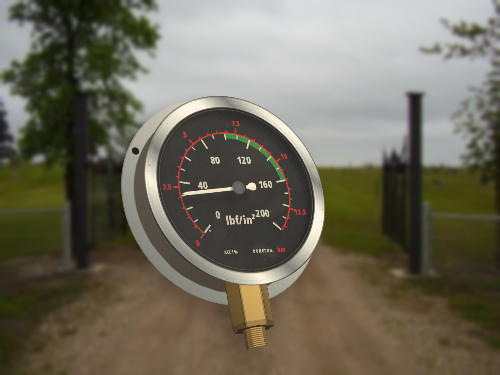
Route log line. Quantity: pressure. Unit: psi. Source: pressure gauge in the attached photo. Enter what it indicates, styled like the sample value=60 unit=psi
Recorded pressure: value=30 unit=psi
